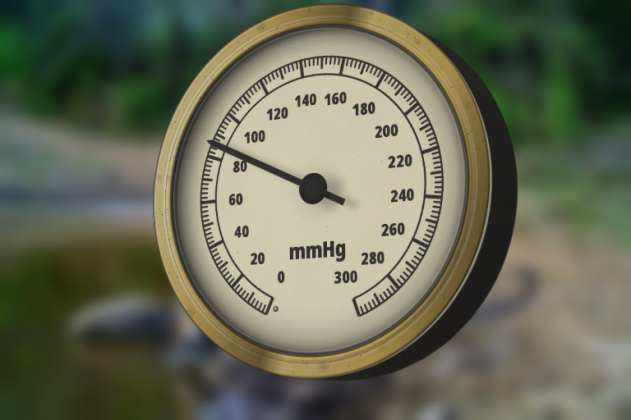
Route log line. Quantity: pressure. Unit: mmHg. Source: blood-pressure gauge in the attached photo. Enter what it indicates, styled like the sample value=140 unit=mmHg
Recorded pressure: value=86 unit=mmHg
